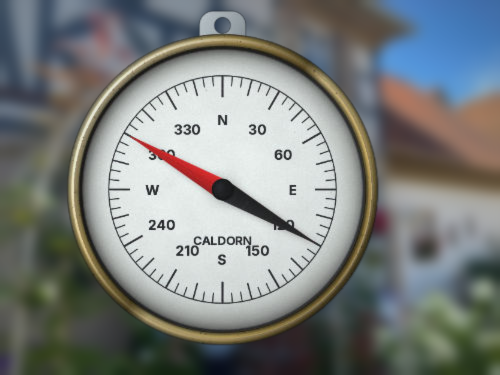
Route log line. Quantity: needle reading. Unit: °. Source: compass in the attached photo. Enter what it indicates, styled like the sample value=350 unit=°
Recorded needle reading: value=300 unit=°
